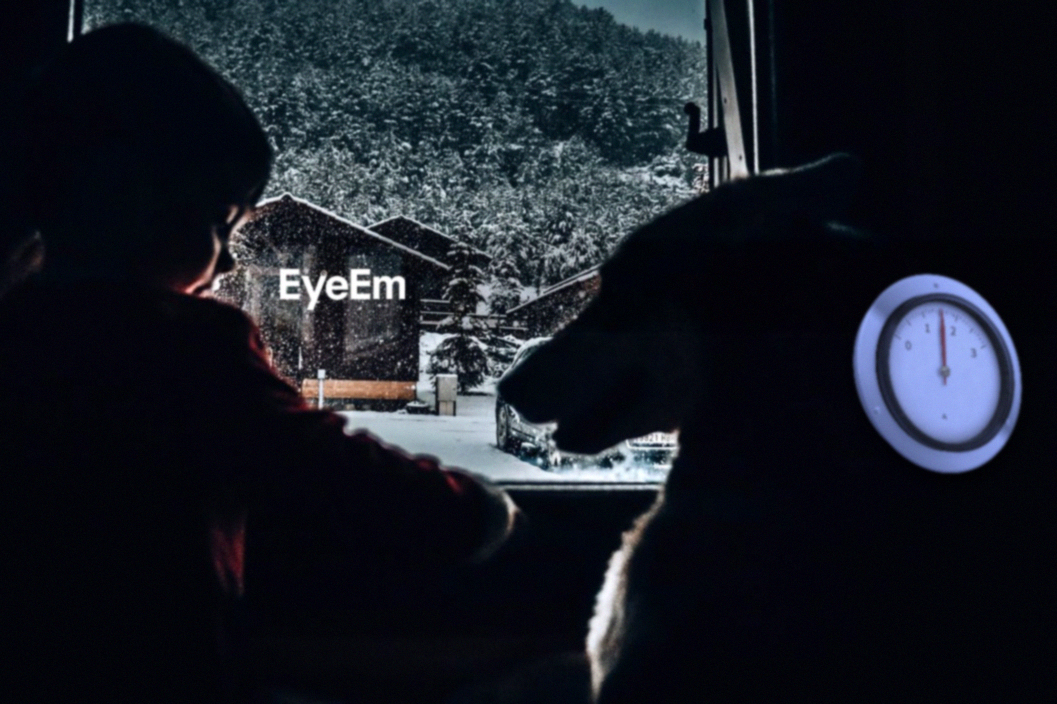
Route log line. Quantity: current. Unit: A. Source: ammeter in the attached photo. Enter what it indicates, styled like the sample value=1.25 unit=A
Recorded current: value=1.5 unit=A
